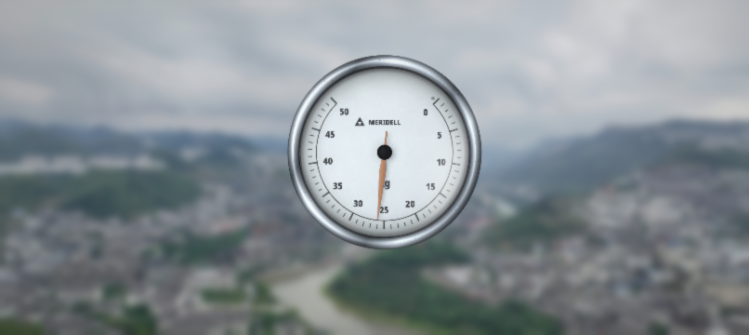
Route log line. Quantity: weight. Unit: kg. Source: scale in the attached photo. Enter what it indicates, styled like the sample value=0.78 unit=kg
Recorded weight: value=26 unit=kg
